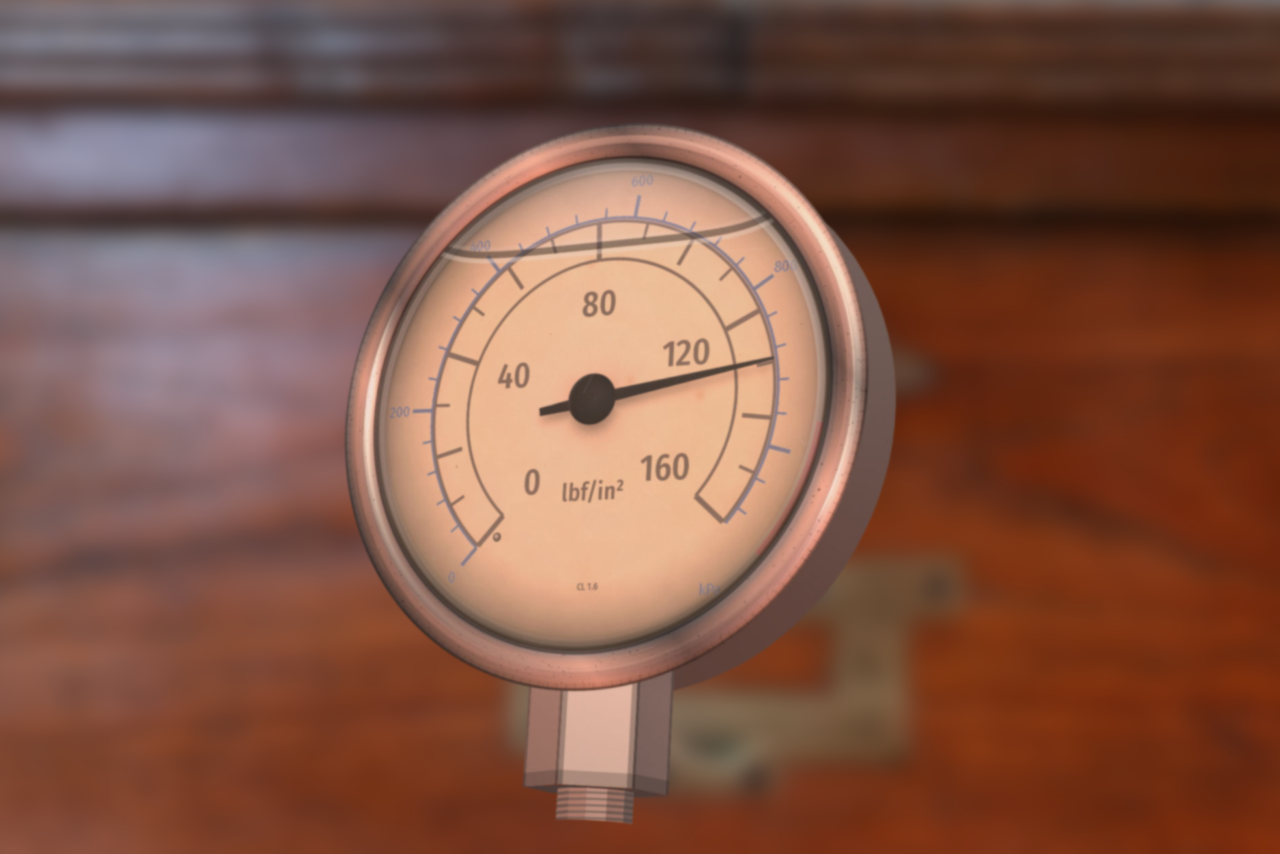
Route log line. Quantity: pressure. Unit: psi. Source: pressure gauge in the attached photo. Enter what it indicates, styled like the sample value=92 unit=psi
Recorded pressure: value=130 unit=psi
